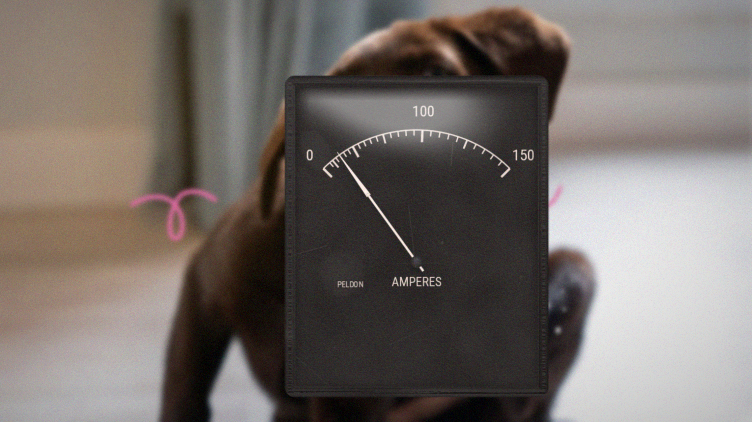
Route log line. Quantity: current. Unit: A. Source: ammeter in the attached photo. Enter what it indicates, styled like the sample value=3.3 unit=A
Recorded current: value=35 unit=A
